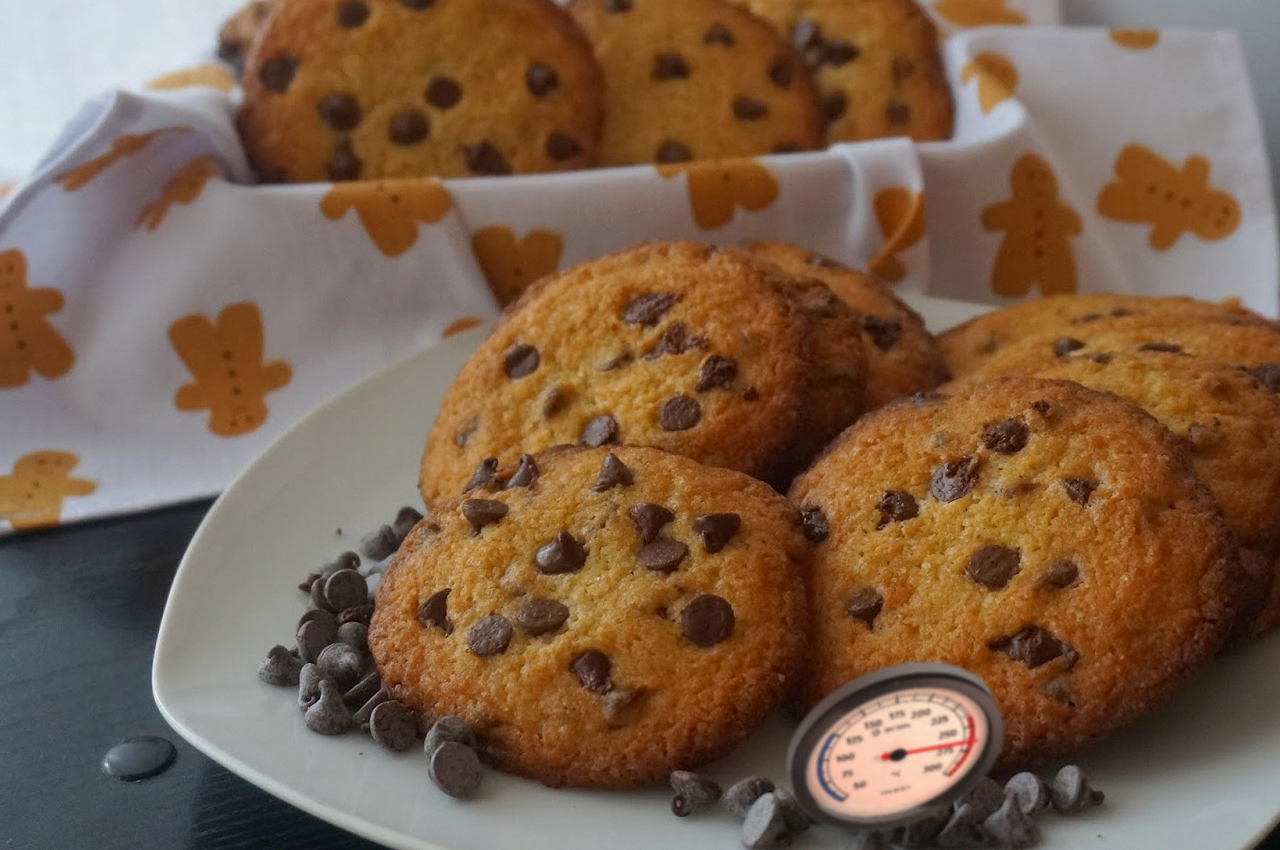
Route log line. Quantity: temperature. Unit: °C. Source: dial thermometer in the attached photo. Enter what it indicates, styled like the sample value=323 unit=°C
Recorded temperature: value=262.5 unit=°C
